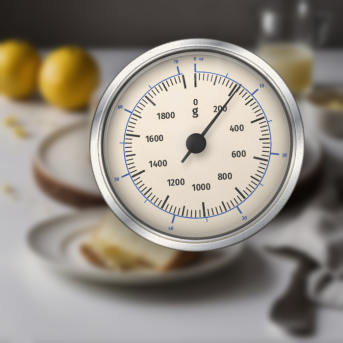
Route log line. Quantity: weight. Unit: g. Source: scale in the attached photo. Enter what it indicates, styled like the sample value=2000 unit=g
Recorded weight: value=220 unit=g
